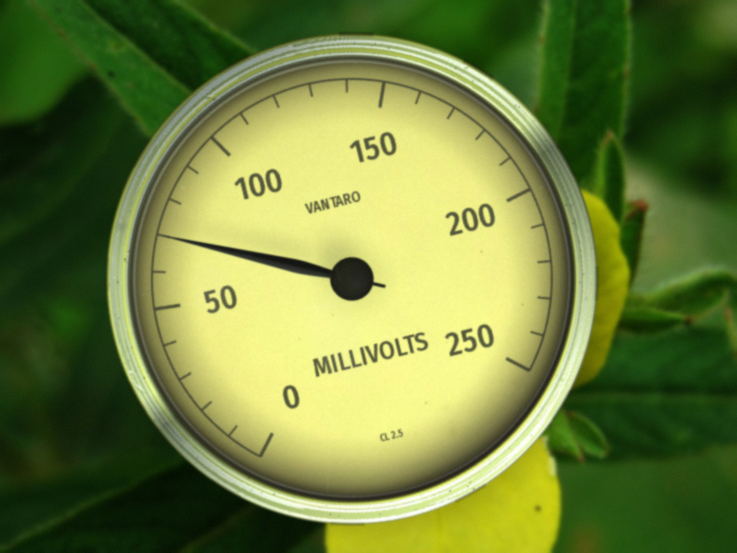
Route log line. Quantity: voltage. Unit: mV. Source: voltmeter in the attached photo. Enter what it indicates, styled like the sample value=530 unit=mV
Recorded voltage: value=70 unit=mV
